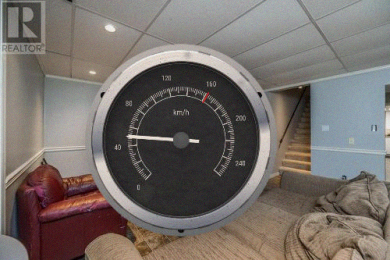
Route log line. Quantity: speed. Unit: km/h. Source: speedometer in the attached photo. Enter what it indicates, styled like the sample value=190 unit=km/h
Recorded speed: value=50 unit=km/h
